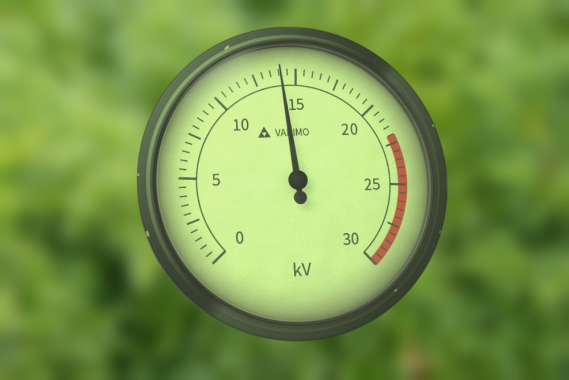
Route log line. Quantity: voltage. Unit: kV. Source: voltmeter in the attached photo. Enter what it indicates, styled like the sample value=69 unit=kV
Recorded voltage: value=14 unit=kV
